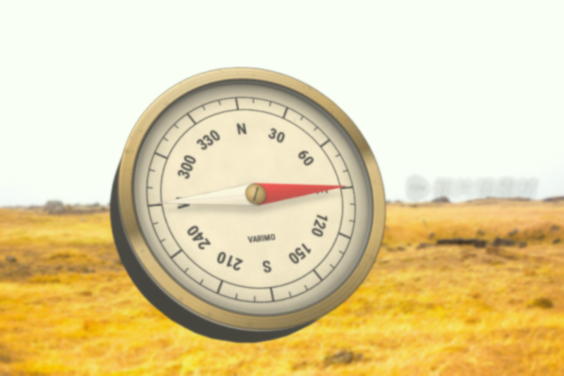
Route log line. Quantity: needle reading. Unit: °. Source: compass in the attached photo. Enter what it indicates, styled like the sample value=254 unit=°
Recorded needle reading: value=90 unit=°
